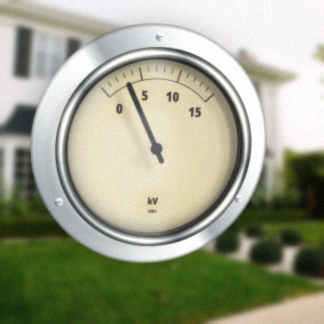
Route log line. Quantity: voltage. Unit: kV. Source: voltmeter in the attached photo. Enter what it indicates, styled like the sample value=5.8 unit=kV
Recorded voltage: value=3 unit=kV
